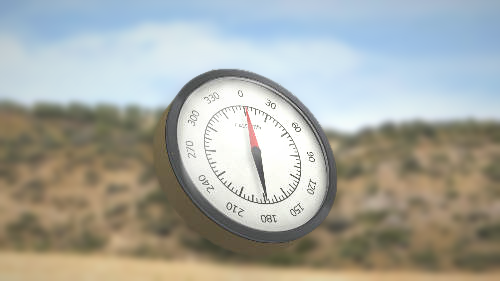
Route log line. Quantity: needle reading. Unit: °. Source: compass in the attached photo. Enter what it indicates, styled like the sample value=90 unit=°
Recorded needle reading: value=0 unit=°
